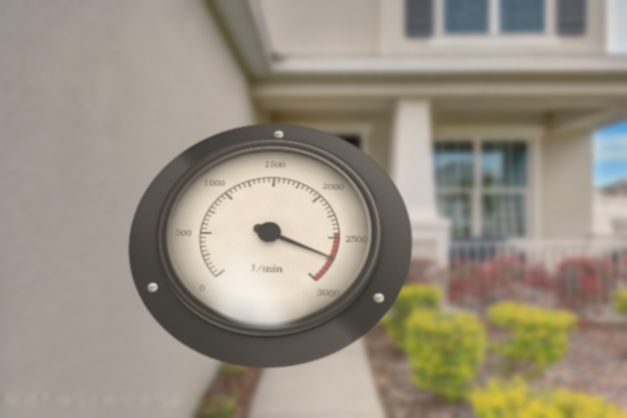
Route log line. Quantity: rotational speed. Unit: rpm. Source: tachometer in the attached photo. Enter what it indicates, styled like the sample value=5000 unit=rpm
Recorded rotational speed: value=2750 unit=rpm
